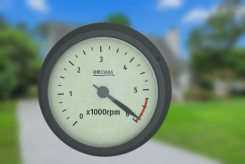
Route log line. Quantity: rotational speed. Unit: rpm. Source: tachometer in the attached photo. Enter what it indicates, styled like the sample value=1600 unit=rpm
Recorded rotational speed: value=5875 unit=rpm
